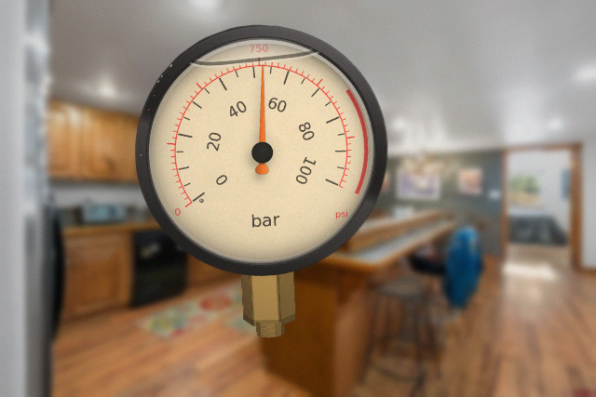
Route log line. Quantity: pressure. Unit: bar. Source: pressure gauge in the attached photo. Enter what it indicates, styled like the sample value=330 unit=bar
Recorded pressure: value=52.5 unit=bar
